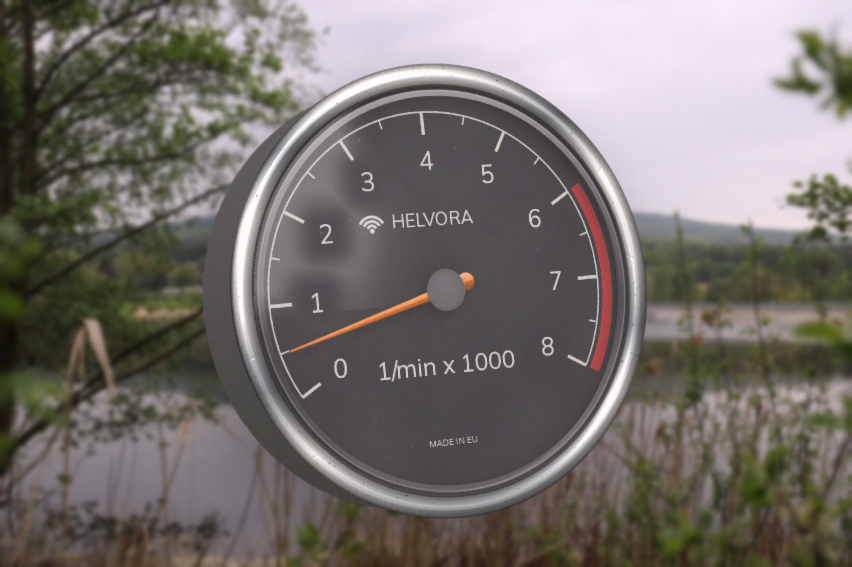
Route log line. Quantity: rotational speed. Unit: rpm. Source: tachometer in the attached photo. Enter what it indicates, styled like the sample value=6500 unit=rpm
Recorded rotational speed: value=500 unit=rpm
